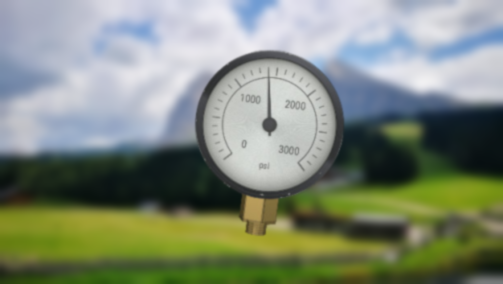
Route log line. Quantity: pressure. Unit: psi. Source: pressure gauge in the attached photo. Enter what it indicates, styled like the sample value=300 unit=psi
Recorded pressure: value=1400 unit=psi
